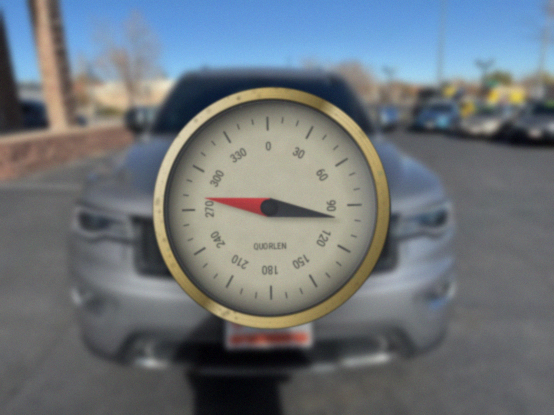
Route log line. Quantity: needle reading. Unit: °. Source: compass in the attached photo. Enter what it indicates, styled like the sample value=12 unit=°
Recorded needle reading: value=280 unit=°
